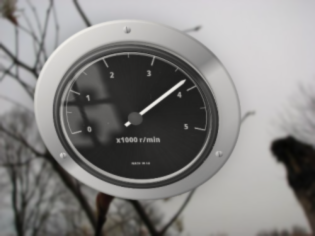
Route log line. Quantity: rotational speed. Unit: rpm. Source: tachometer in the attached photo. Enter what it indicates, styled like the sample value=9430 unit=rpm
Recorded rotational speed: value=3750 unit=rpm
